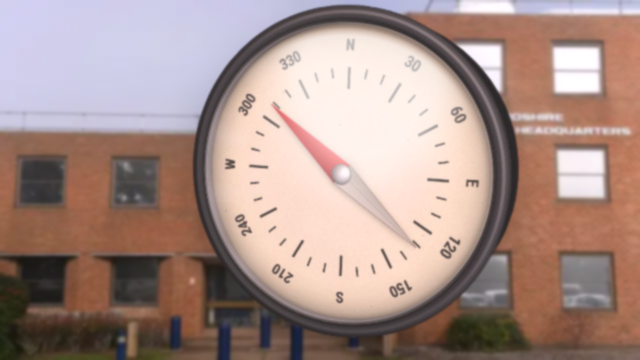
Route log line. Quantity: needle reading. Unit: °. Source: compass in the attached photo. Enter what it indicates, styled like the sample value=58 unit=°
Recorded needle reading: value=310 unit=°
